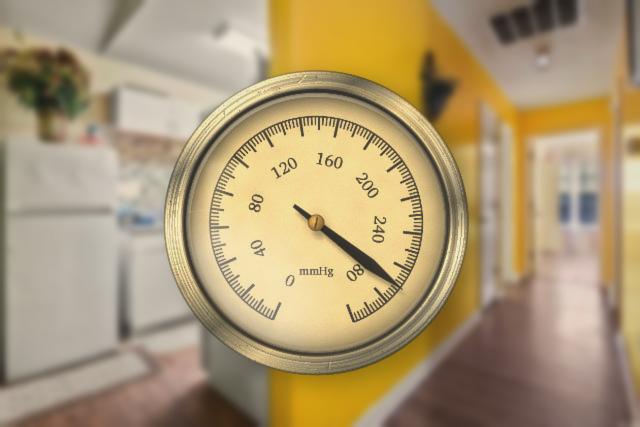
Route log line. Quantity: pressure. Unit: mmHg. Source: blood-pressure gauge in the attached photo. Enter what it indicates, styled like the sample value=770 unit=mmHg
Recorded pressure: value=270 unit=mmHg
